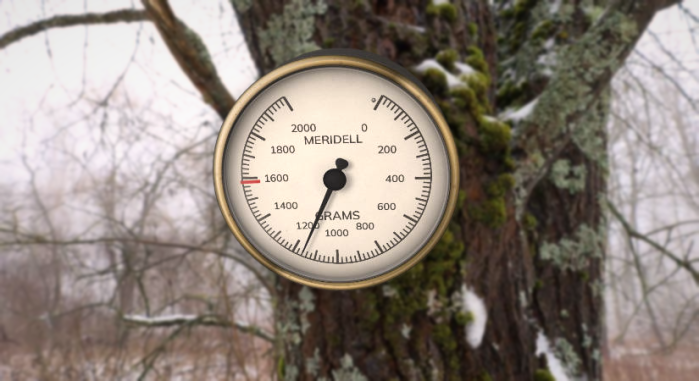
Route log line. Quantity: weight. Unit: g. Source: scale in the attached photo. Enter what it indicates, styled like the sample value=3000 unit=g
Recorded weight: value=1160 unit=g
